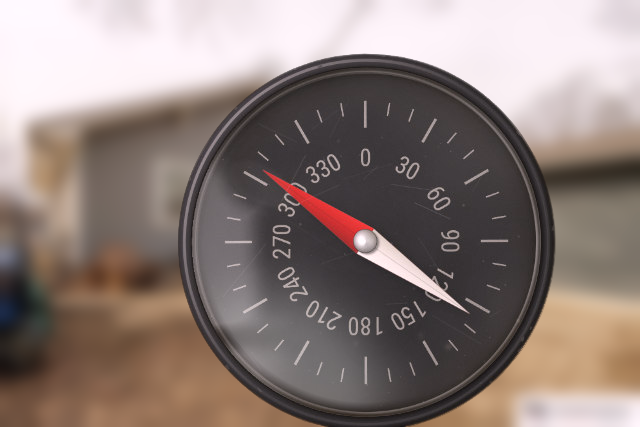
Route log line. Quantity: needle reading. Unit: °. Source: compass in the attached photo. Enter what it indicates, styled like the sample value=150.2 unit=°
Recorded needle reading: value=305 unit=°
